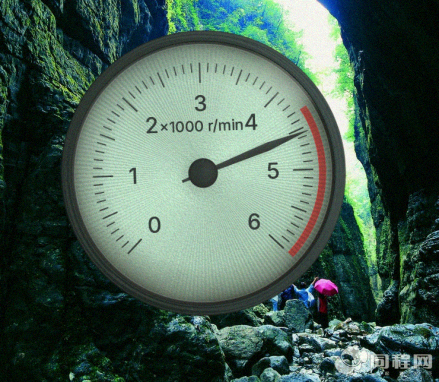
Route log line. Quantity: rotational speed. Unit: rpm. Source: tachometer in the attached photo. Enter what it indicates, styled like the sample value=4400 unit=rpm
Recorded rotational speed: value=4550 unit=rpm
